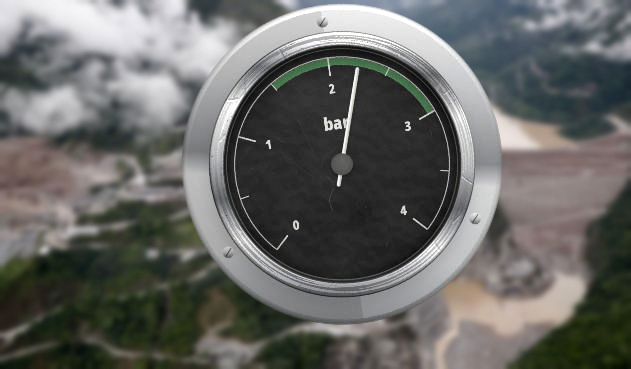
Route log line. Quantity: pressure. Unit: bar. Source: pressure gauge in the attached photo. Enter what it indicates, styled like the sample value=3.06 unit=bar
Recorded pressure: value=2.25 unit=bar
